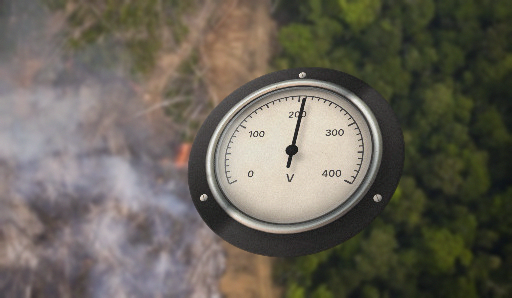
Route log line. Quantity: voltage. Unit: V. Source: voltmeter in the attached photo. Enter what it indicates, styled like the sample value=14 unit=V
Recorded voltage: value=210 unit=V
